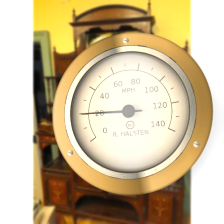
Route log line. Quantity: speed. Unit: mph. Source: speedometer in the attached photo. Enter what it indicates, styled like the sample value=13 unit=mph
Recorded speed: value=20 unit=mph
